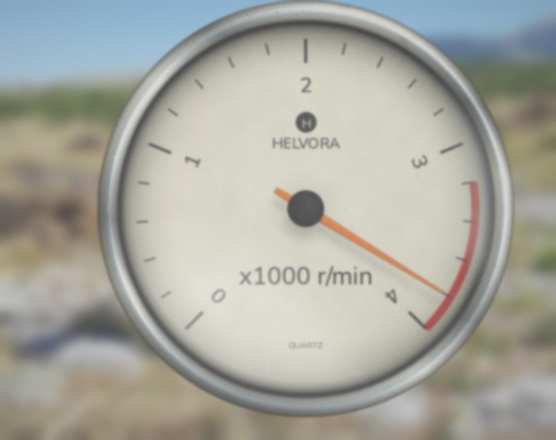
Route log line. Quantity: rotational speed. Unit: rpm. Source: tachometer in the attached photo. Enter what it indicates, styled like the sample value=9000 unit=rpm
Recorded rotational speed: value=3800 unit=rpm
